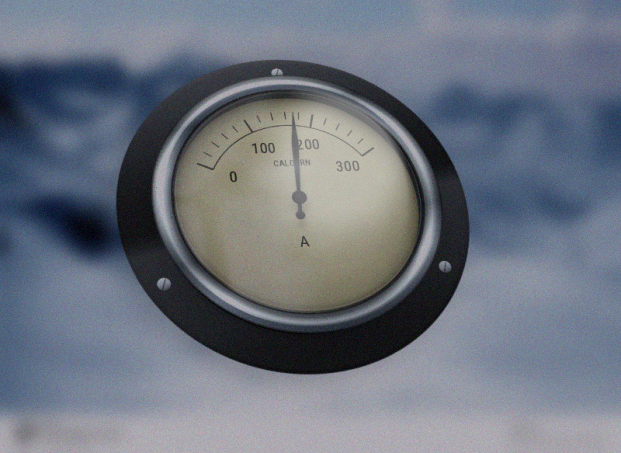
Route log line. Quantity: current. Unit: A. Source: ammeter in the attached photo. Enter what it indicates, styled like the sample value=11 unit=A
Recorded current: value=170 unit=A
